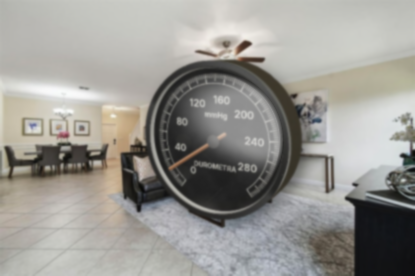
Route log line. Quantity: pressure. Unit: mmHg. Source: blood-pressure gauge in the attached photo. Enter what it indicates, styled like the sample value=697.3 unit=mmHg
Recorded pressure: value=20 unit=mmHg
